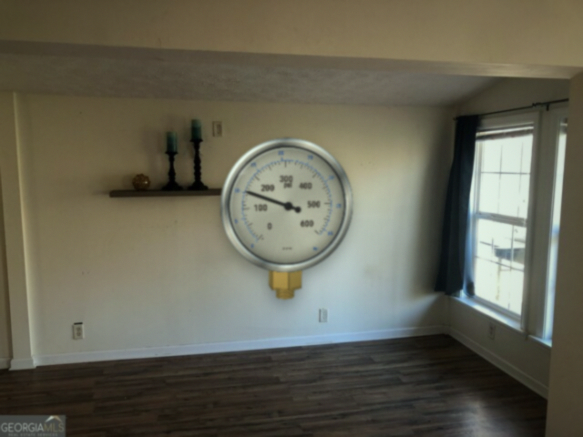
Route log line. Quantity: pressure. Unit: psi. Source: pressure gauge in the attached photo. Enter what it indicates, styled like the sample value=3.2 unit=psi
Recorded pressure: value=150 unit=psi
